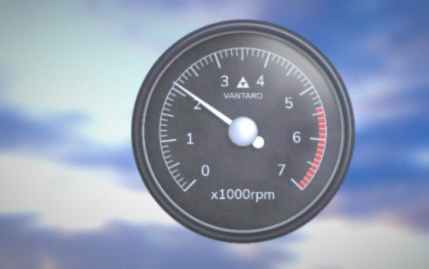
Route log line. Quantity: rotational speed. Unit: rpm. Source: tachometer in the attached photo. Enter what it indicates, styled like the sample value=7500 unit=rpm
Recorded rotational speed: value=2100 unit=rpm
